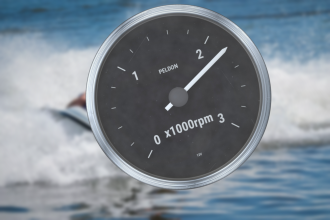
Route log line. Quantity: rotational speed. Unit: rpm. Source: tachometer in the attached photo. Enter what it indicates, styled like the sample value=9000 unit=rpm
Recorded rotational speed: value=2200 unit=rpm
